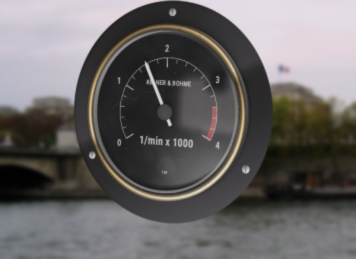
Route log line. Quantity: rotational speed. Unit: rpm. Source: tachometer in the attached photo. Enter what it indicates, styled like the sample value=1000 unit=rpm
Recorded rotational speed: value=1600 unit=rpm
